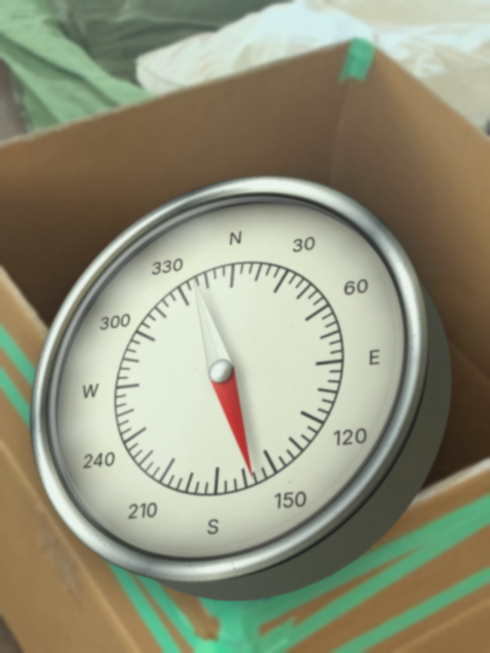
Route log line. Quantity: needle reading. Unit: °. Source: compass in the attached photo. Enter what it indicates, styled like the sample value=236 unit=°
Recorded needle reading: value=160 unit=°
